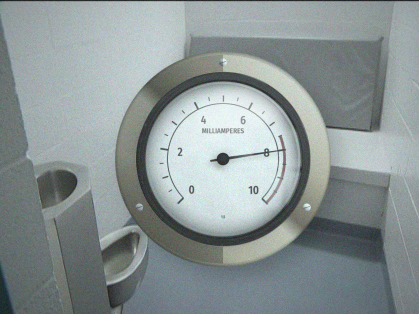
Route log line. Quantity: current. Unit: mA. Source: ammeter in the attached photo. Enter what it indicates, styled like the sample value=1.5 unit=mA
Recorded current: value=8 unit=mA
